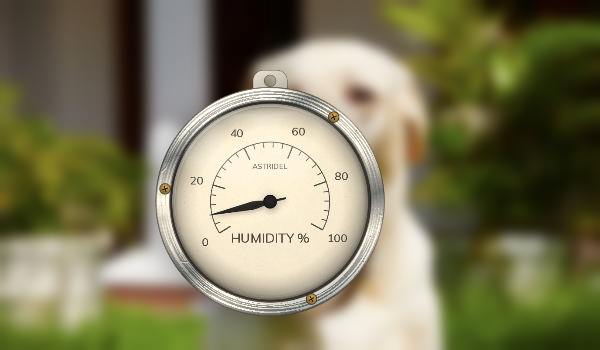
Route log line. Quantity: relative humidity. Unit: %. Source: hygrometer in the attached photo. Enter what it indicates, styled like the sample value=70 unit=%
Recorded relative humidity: value=8 unit=%
